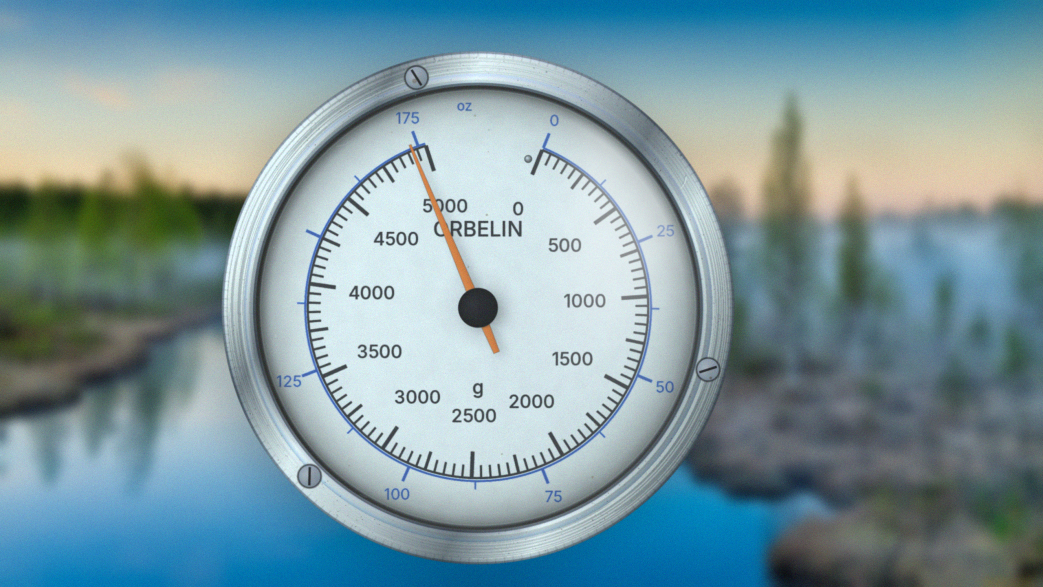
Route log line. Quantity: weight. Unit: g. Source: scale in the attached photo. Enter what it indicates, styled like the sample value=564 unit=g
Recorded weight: value=4925 unit=g
